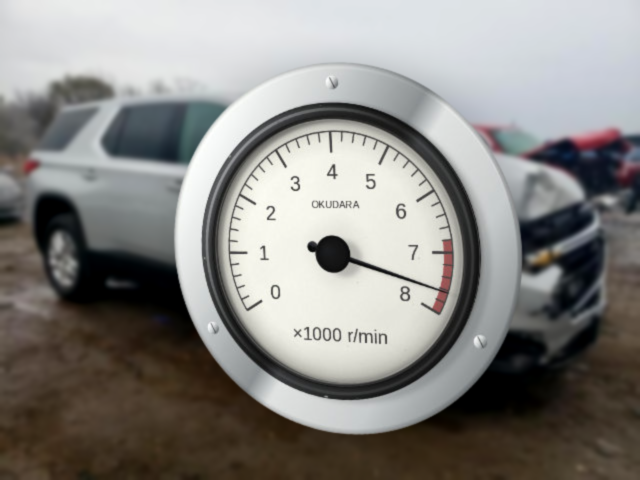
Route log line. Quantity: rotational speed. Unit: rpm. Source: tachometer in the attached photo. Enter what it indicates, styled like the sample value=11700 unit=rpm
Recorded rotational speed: value=7600 unit=rpm
